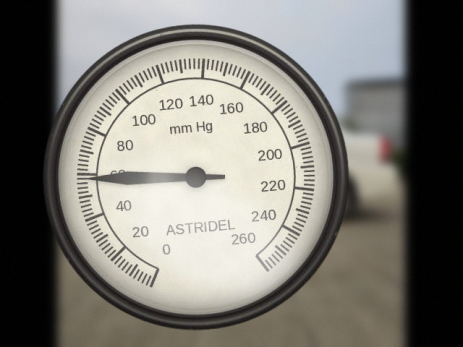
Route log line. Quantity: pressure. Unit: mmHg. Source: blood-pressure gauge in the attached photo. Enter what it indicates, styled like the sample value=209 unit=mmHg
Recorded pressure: value=58 unit=mmHg
